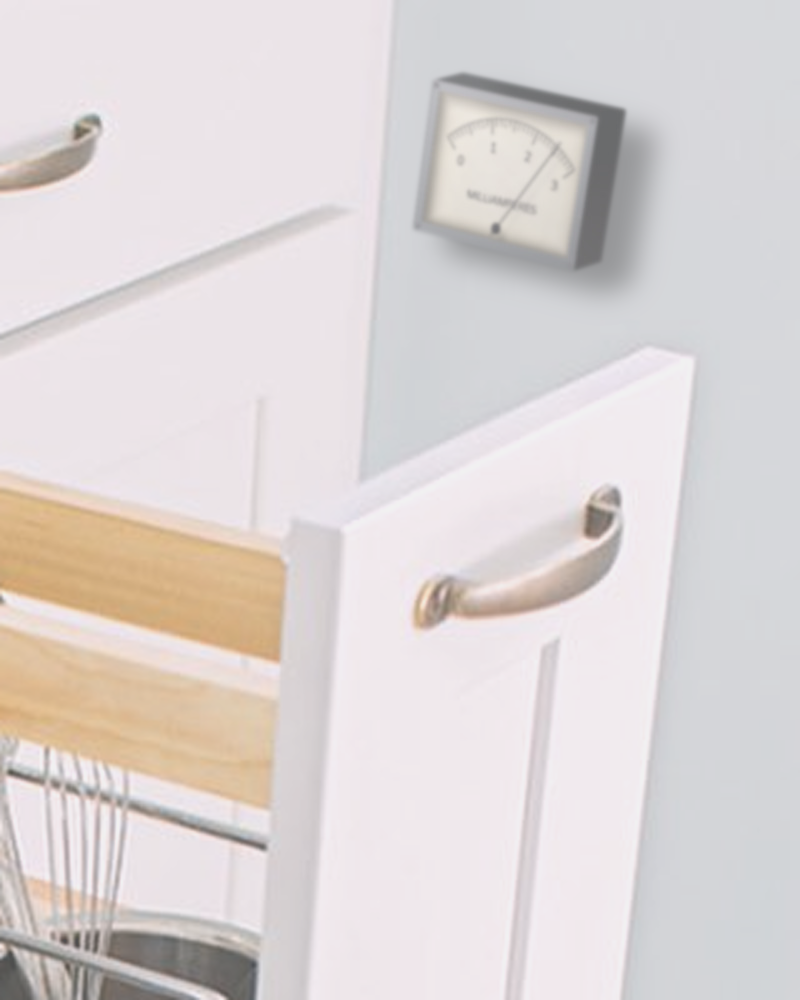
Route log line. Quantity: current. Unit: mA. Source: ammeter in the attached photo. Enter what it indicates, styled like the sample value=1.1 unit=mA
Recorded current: value=2.5 unit=mA
